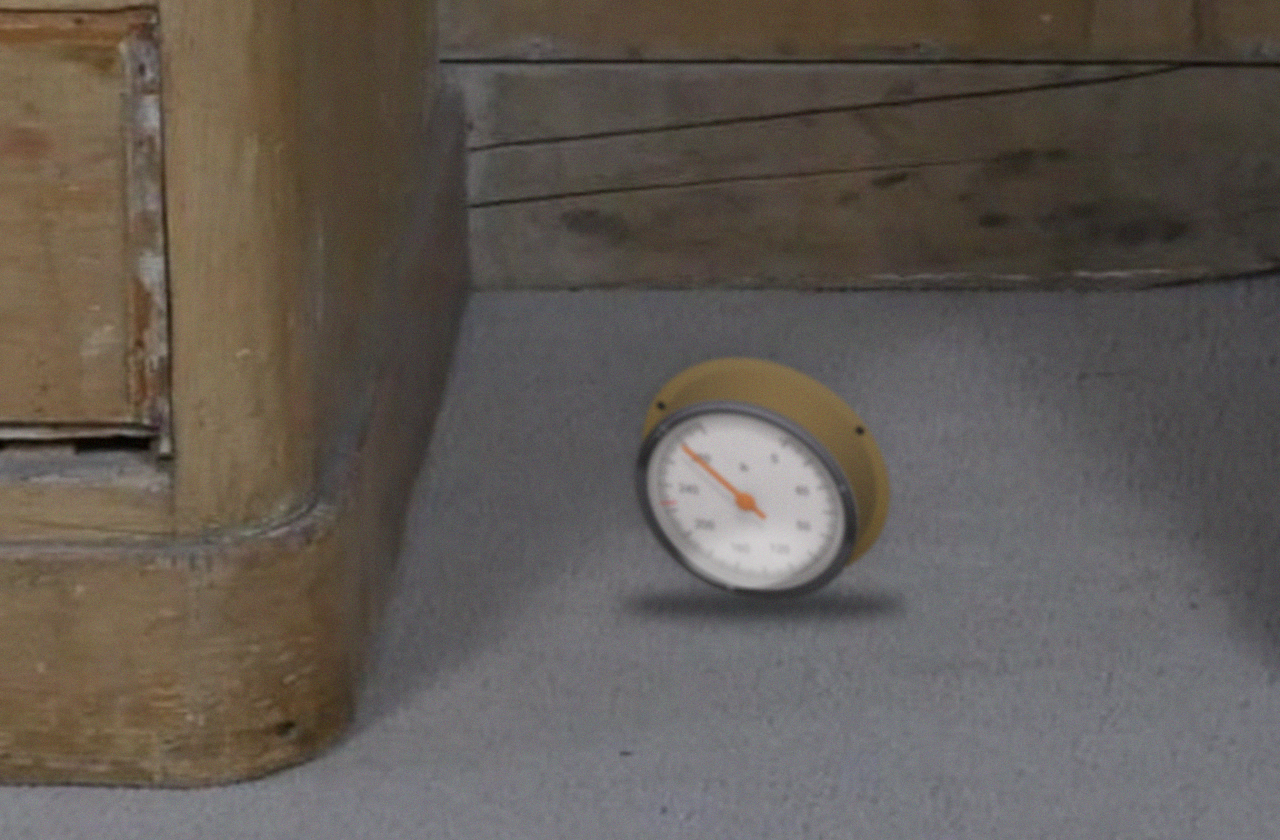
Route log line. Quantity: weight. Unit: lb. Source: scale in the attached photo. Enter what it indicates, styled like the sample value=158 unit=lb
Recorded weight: value=280 unit=lb
